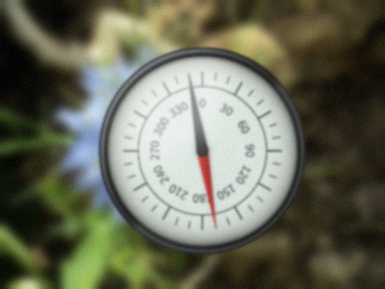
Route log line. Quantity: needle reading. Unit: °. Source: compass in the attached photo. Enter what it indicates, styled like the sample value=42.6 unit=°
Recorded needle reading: value=170 unit=°
